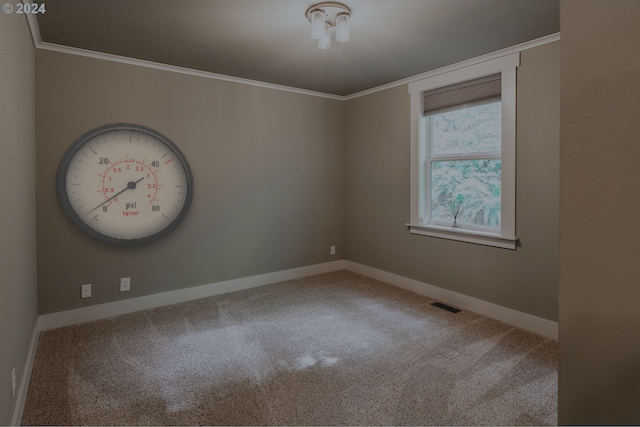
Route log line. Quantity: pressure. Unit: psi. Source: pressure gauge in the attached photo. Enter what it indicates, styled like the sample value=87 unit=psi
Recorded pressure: value=2 unit=psi
